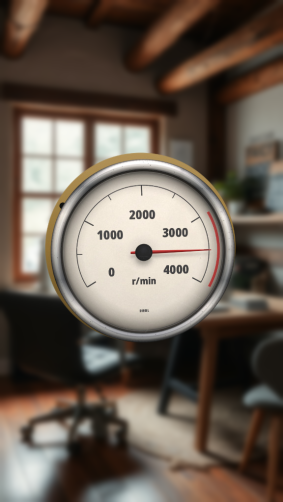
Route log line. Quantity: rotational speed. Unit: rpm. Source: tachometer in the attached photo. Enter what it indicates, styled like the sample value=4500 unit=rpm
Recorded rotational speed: value=3500 unit=rpm
